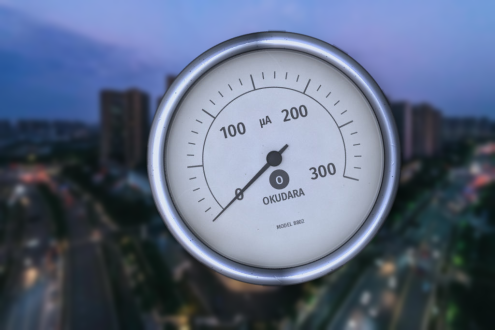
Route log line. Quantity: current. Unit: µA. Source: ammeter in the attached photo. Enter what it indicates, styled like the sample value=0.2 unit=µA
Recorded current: value=0 unit=µA
